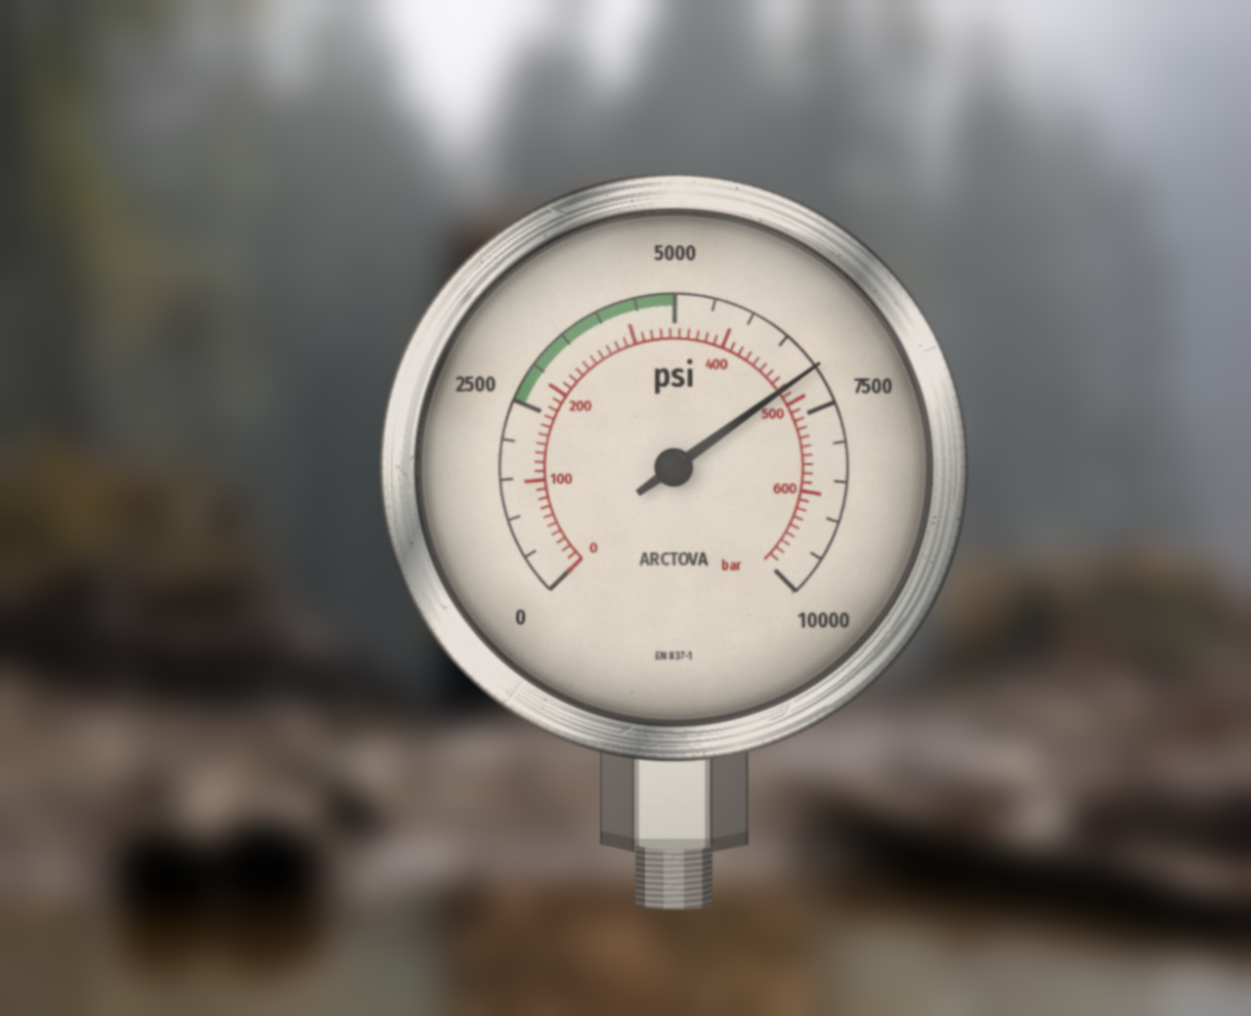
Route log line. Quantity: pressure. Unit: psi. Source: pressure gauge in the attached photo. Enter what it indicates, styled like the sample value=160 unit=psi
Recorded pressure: value=7000 unit=psi
